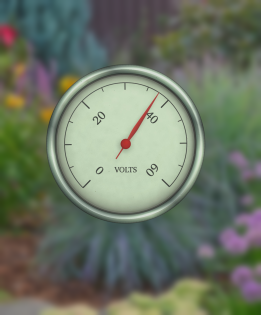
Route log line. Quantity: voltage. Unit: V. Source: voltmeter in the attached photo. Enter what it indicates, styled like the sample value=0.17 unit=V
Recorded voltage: value=37.5 unit=V
